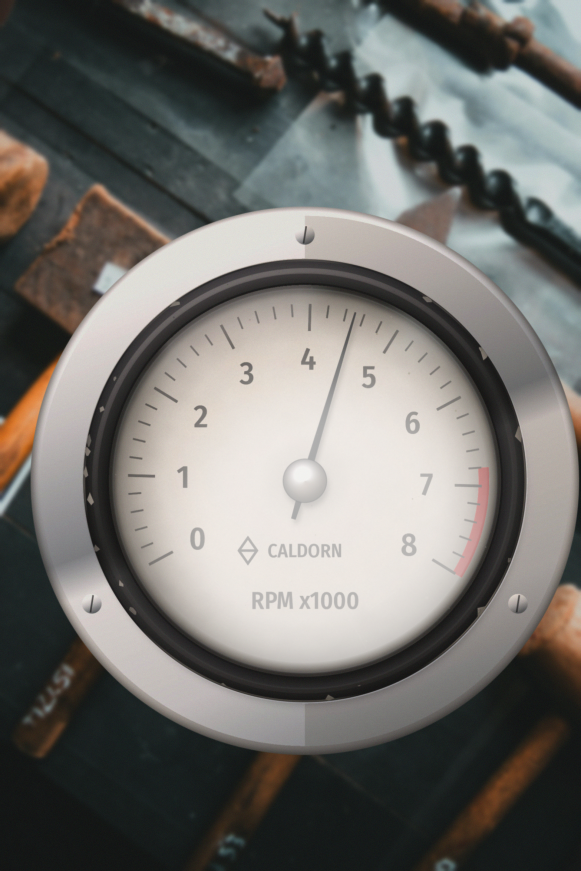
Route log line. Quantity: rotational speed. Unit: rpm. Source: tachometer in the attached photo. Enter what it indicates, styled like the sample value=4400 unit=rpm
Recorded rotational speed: value=4500 unit=rpm
